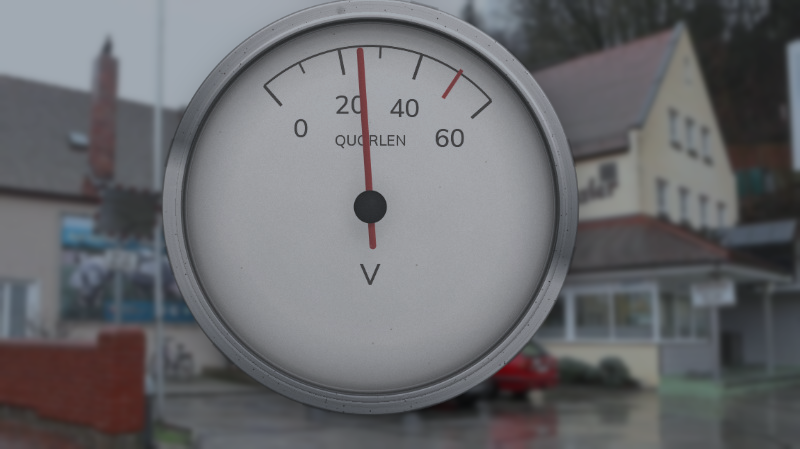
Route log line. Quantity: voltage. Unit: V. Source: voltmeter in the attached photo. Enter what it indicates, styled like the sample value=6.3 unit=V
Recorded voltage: value=25 unit=V
